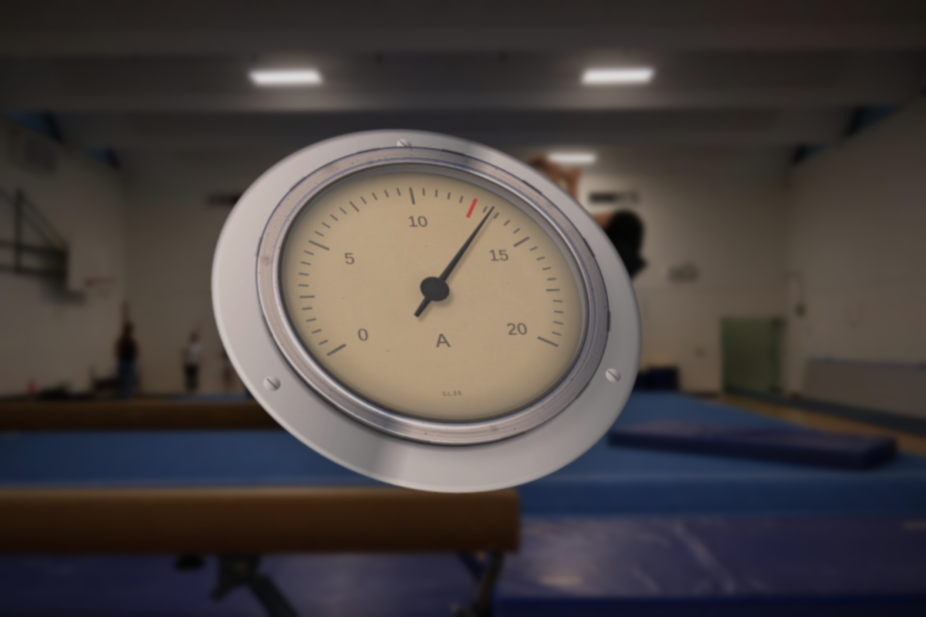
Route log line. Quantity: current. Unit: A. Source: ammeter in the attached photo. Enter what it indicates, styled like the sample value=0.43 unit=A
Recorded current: value=13.25 unit=A
